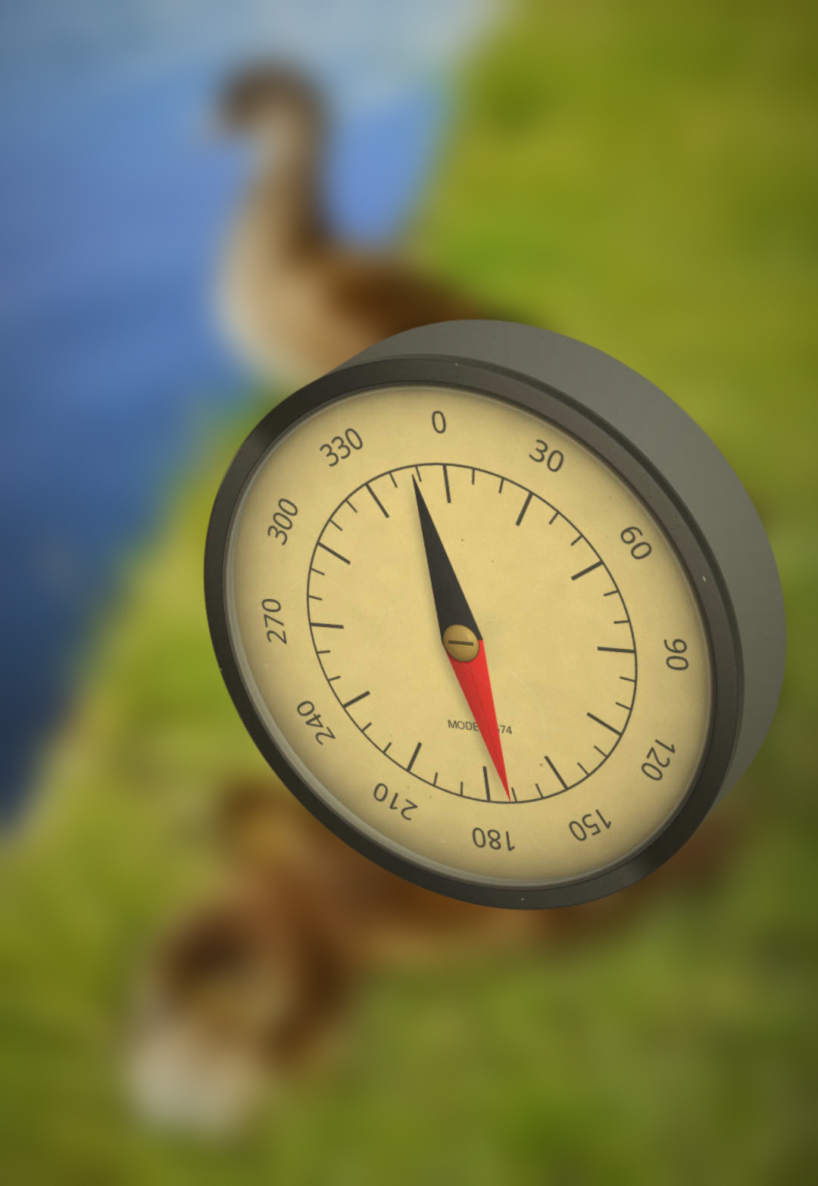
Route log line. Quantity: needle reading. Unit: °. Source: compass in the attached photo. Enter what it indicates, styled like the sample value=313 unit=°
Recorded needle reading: value=170 unit=°
